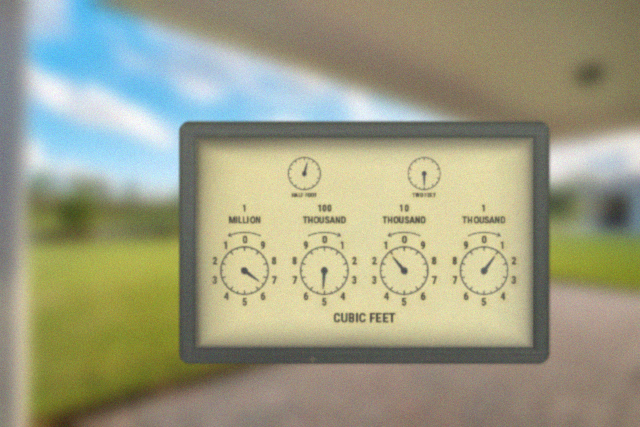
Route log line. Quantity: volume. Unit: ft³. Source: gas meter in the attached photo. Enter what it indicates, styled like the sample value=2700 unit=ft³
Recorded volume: value=651100 unit=ft³
